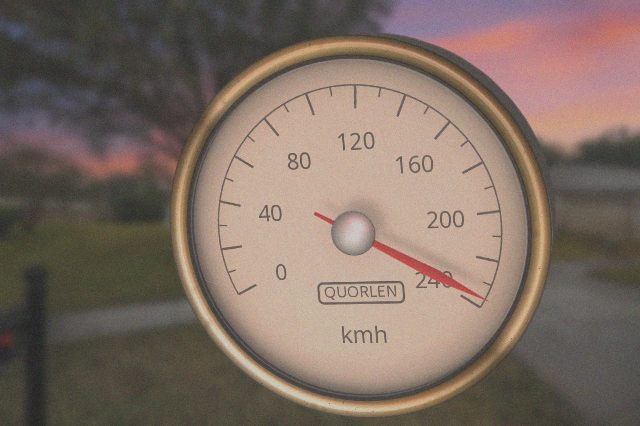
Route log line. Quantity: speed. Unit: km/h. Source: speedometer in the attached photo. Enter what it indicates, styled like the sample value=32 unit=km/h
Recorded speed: value=235 unit=km/h
